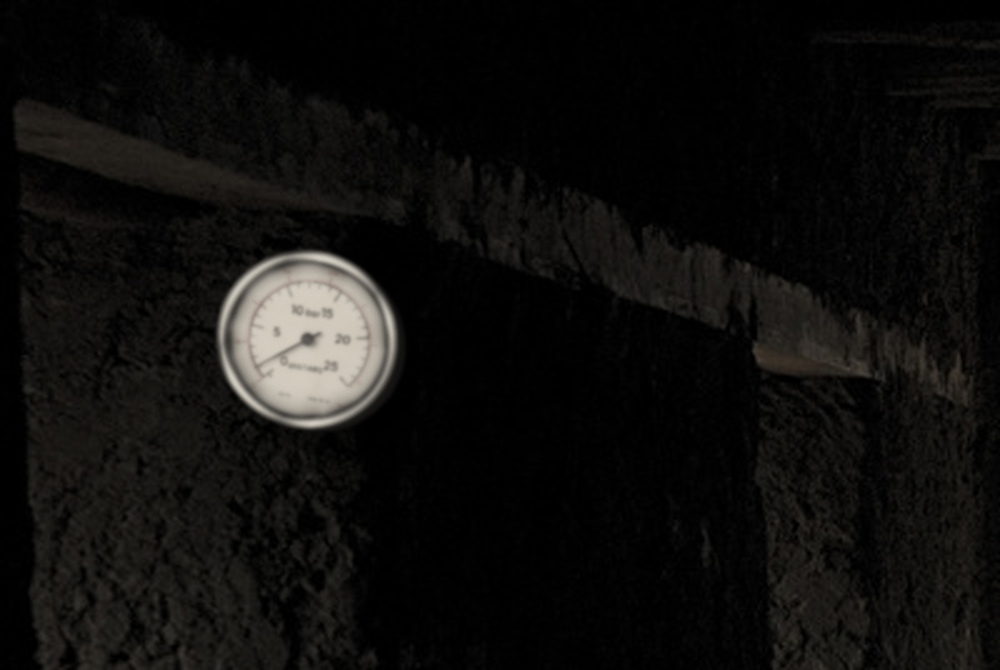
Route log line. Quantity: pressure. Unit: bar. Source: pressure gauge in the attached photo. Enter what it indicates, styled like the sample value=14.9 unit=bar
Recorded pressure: value=1 unit=bar
